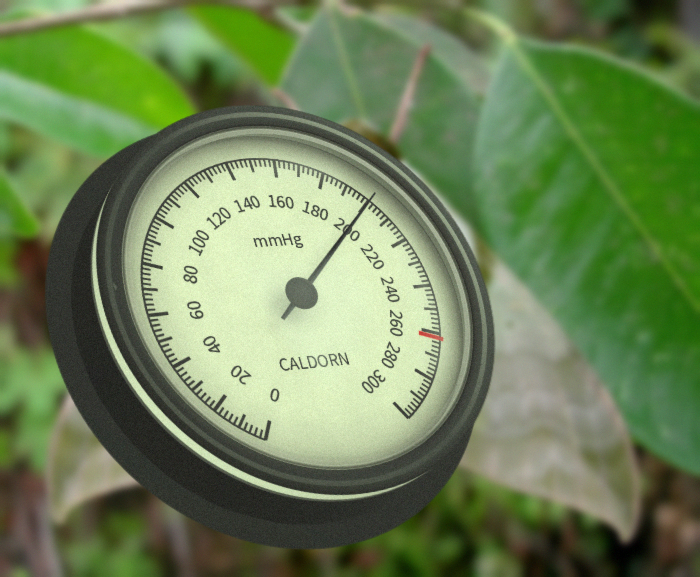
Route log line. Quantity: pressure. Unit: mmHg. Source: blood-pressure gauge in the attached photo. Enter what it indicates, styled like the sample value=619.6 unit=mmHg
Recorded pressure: value=200 unit=mmHg
